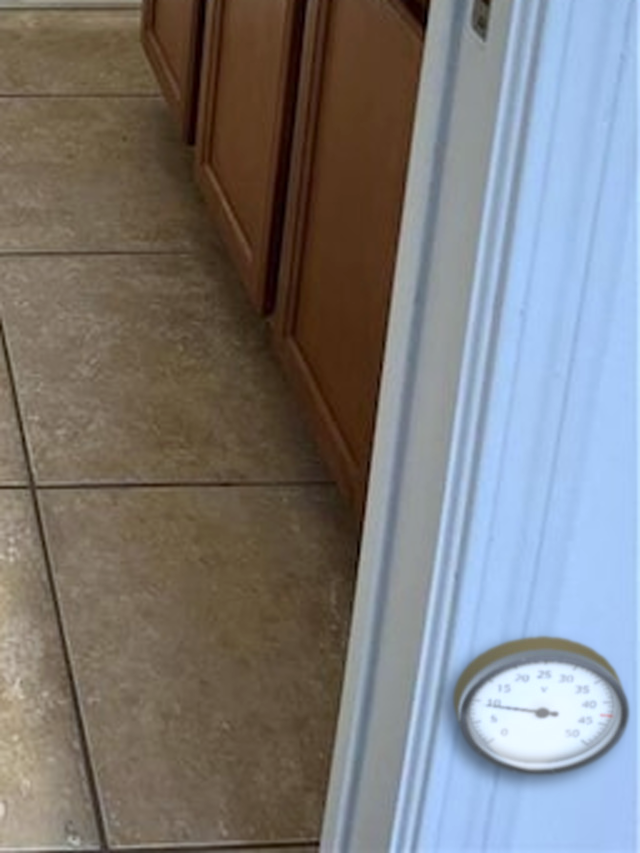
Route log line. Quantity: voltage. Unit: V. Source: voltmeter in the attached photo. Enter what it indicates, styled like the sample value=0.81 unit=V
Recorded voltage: value=10 unit=V
